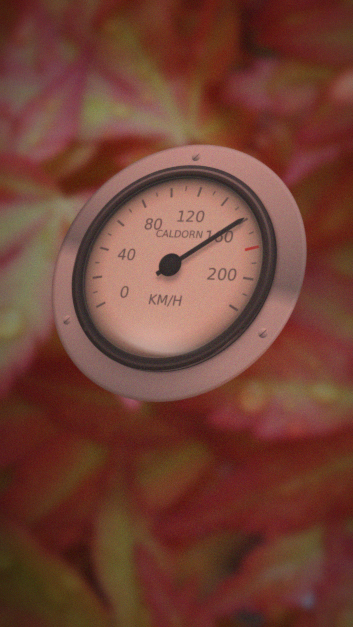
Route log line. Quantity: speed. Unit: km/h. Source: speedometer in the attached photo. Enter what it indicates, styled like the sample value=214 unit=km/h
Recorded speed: value=160 unit=km/h
